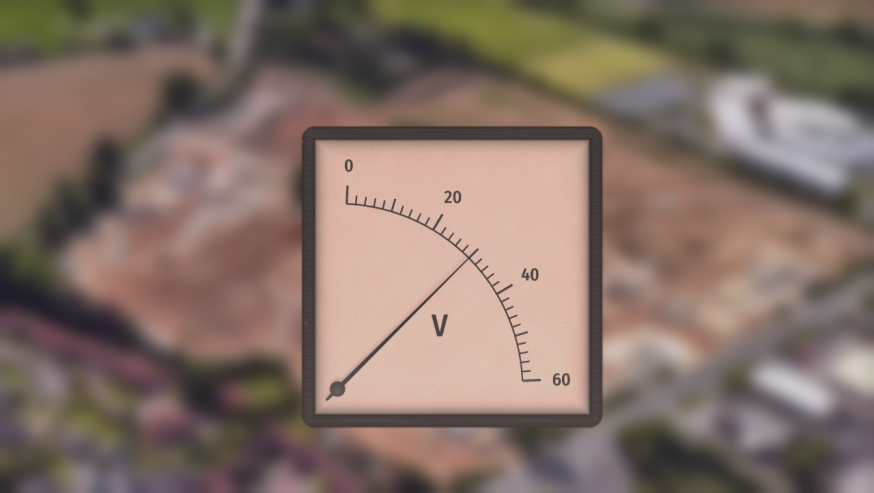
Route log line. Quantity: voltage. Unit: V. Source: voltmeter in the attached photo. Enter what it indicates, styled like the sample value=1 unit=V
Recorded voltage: value=30 unit=V
